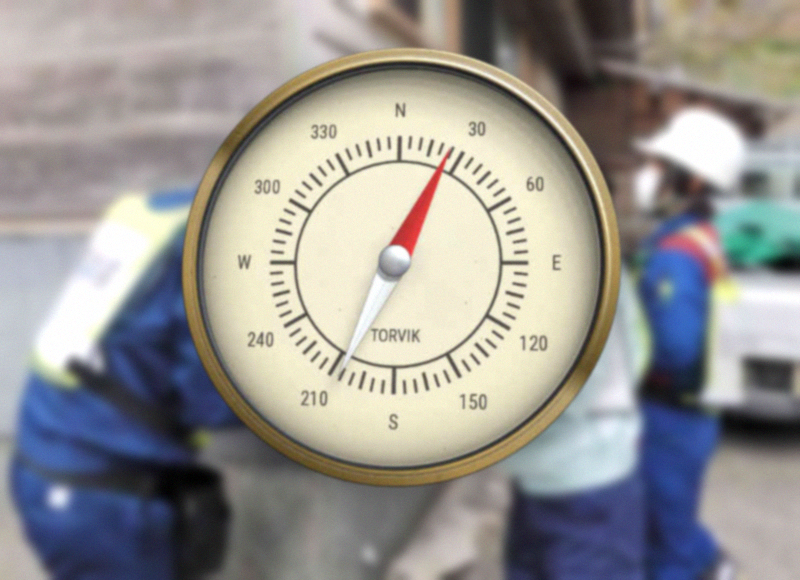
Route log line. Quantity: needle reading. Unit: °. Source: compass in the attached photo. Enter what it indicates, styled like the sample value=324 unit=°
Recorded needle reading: value=25 unit=°
